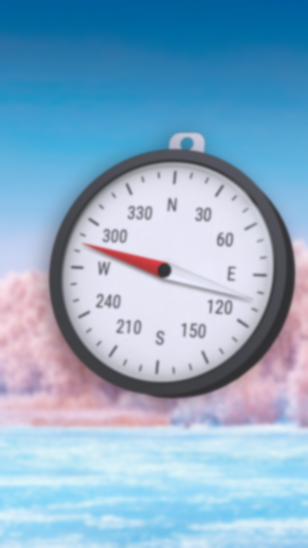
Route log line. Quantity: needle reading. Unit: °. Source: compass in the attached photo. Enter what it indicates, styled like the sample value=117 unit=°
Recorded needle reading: value=285 unit=°
